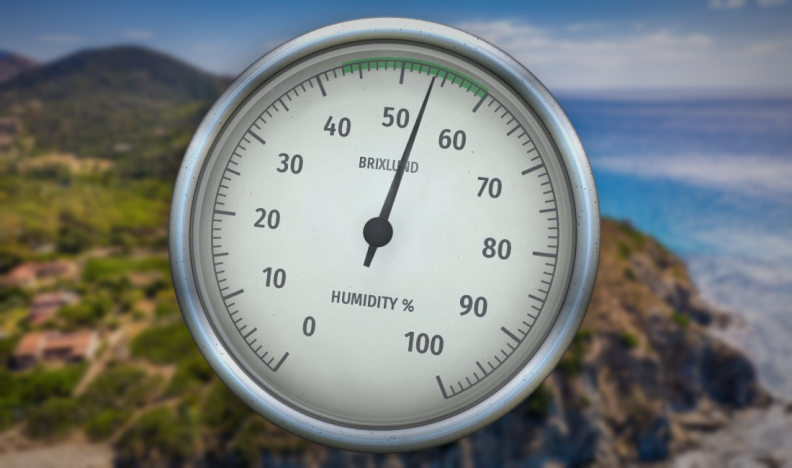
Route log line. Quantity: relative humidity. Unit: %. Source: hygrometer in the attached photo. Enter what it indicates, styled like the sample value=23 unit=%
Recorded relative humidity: value=54 unit=%
